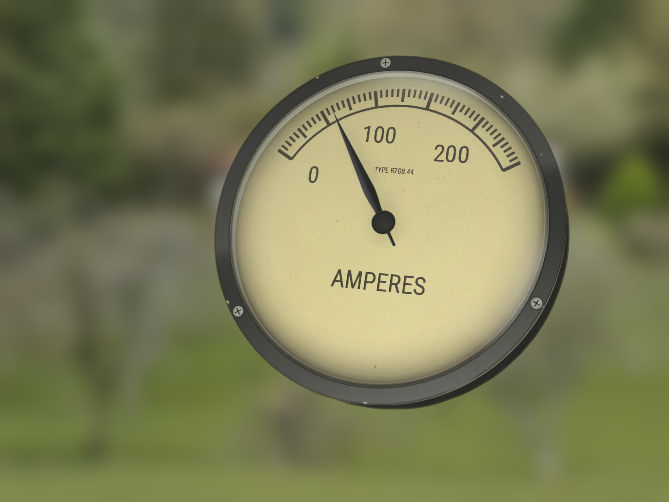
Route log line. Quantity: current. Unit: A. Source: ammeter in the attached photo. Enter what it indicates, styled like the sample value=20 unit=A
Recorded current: value=60 unit=A
